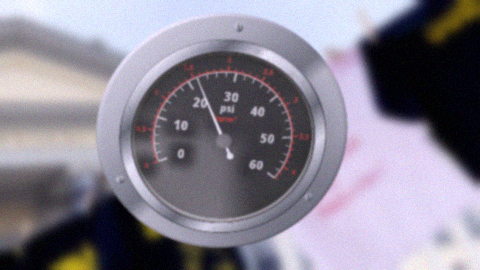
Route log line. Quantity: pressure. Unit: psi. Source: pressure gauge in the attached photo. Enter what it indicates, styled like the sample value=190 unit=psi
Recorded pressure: value=22 unit=psi
